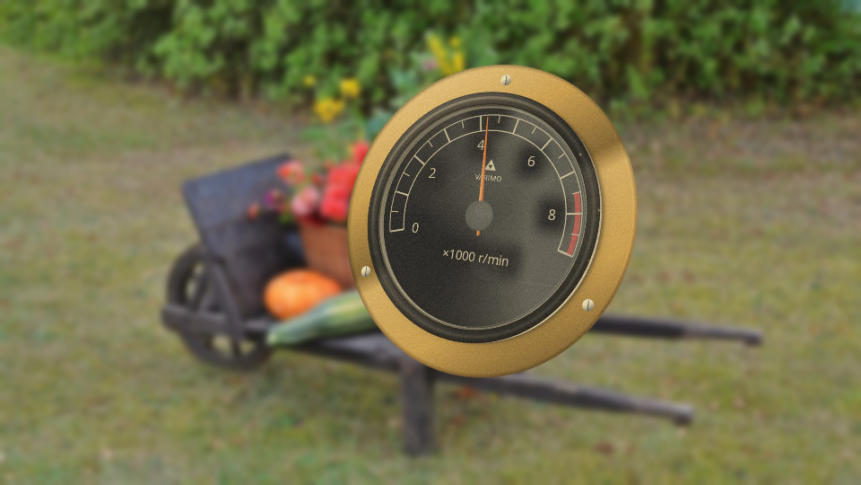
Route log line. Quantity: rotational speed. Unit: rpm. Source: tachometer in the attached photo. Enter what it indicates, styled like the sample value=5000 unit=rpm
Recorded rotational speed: value=4250 unit=rpm
